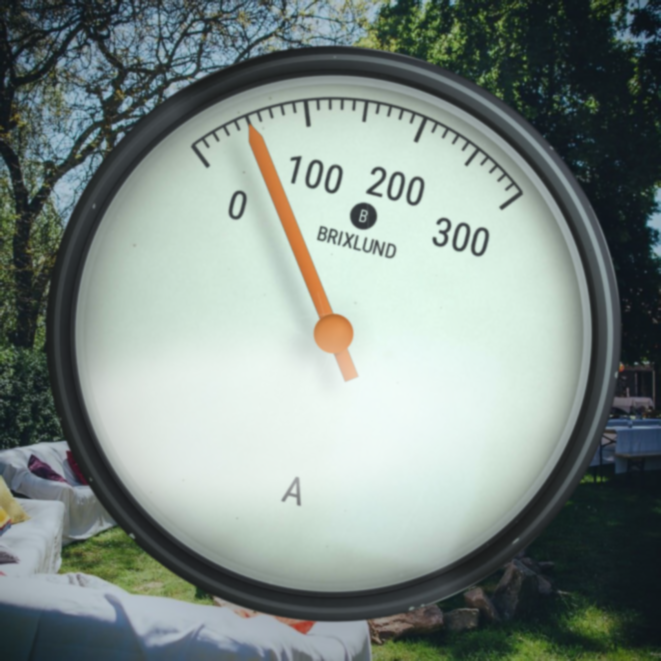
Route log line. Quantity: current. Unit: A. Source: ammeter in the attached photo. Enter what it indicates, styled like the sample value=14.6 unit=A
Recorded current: value=50 unit=A
